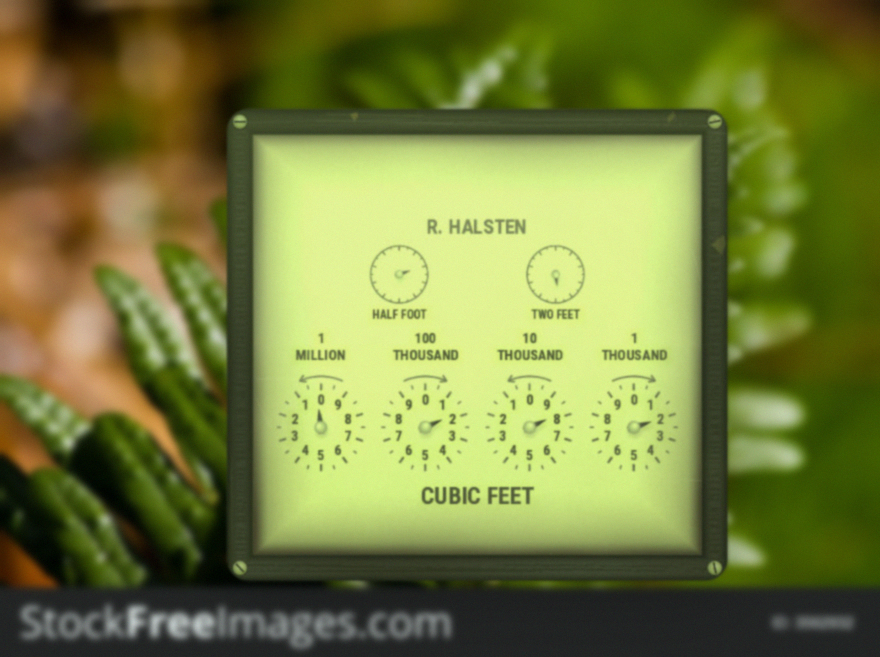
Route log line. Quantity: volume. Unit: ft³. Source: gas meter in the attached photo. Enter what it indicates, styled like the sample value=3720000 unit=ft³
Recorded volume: value=18200 unit=ft³
